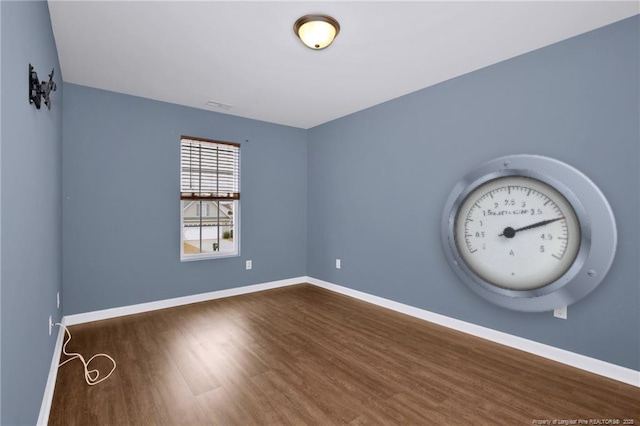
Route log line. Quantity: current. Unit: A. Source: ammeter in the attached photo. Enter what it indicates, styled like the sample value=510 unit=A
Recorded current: value=4 unit=A
